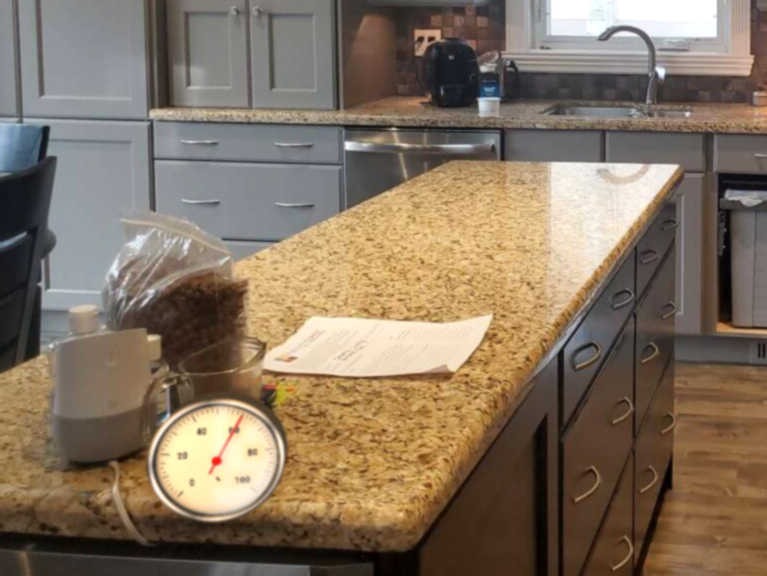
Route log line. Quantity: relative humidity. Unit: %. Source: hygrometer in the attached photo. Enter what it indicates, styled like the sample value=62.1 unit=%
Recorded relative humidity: value=60 unit=%
